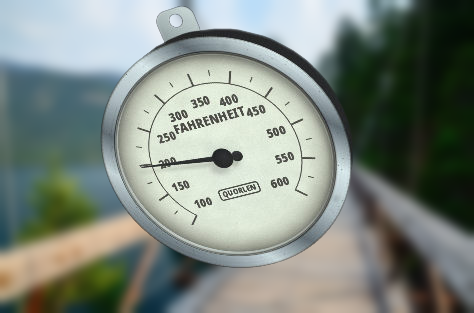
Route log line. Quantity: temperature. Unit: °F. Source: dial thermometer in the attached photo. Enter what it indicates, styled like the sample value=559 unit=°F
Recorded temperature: value=200 unit=°F
